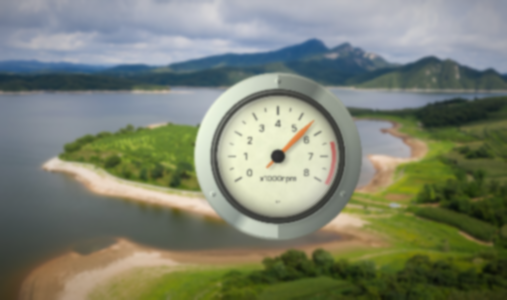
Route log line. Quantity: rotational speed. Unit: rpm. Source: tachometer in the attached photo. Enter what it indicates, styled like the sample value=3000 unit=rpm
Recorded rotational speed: value=5500 unit=rpm
